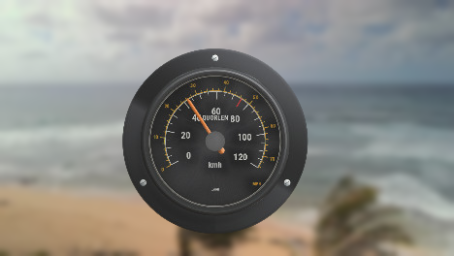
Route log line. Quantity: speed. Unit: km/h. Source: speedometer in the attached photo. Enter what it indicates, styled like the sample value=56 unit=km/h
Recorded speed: value=42.5 unit=km/h
